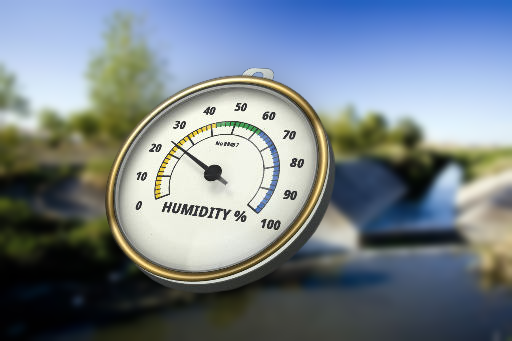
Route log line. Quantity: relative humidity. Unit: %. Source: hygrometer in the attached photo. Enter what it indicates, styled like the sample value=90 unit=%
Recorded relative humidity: value=24 unit=%
